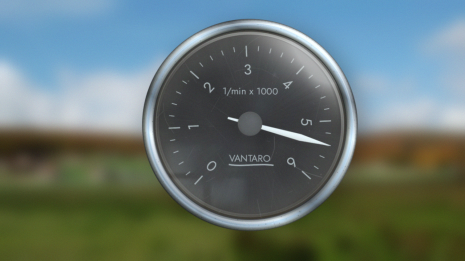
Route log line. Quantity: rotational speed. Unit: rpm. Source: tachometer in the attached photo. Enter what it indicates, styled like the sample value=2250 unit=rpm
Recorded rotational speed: value=5400 unit=rpm
